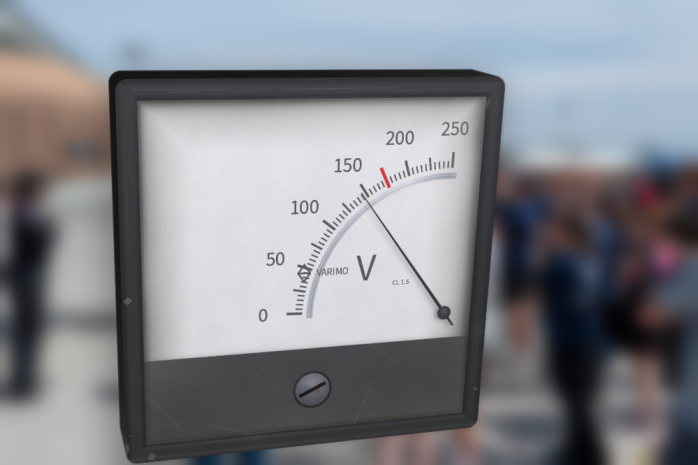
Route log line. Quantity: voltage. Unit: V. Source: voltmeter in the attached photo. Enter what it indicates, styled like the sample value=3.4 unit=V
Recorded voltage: value=145 unit=V
